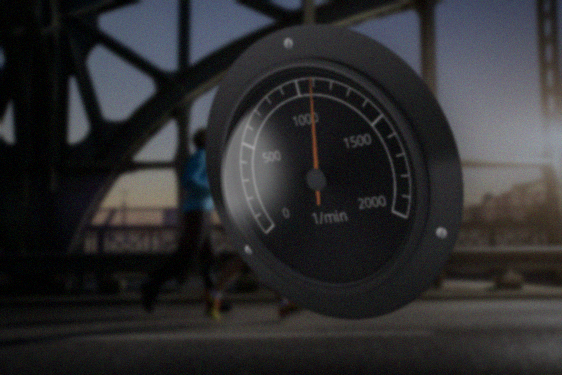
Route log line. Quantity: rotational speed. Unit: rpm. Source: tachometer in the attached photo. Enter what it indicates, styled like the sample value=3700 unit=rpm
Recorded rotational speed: value=1100 unit=rpm
